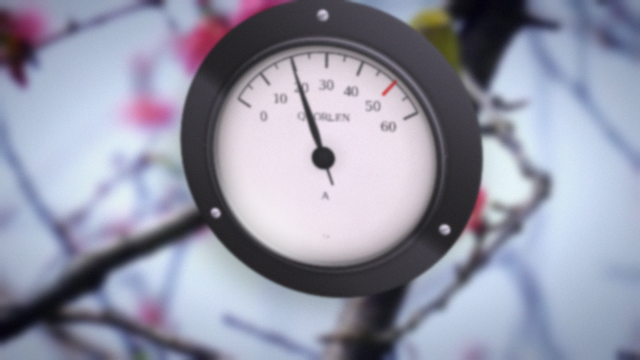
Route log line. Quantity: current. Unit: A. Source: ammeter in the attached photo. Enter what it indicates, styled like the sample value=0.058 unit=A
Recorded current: value=20 unit=A
